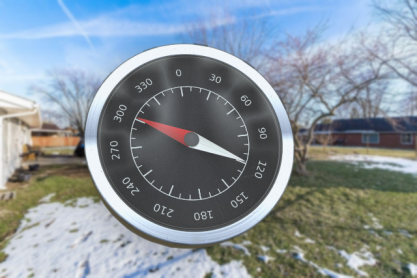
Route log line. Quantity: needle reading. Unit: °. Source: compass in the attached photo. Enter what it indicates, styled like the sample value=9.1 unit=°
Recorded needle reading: value=300 unit=°
